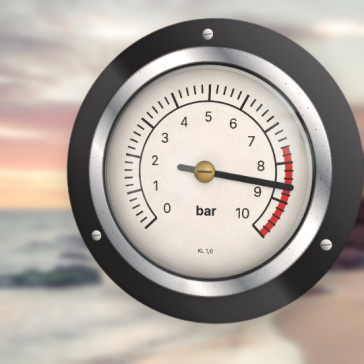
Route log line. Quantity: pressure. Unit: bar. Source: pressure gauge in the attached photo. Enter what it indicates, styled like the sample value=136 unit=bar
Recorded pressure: value=8.6 unit=bar
